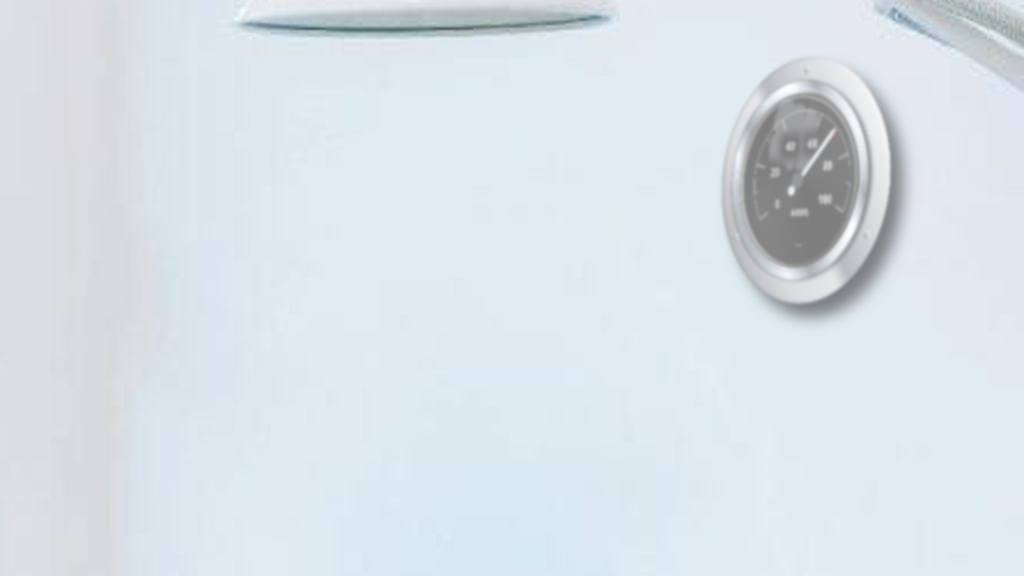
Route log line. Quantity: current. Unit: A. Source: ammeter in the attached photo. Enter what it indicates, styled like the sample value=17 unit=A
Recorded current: value=70 unit=A
